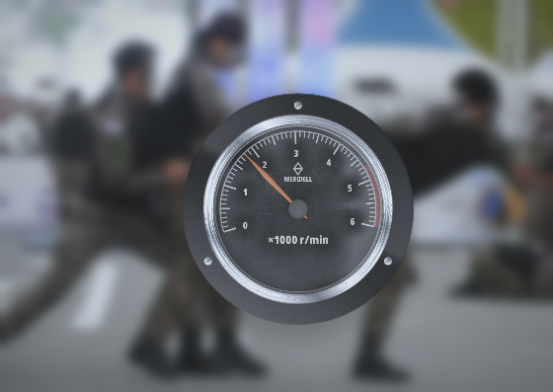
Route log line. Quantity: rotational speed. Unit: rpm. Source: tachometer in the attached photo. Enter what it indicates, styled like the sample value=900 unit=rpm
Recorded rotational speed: value=1800 unit=rpm
